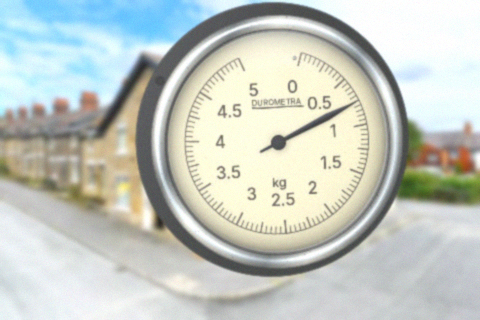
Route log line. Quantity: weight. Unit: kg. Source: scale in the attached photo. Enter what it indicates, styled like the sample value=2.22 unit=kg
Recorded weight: value=0.75 unit=kg
